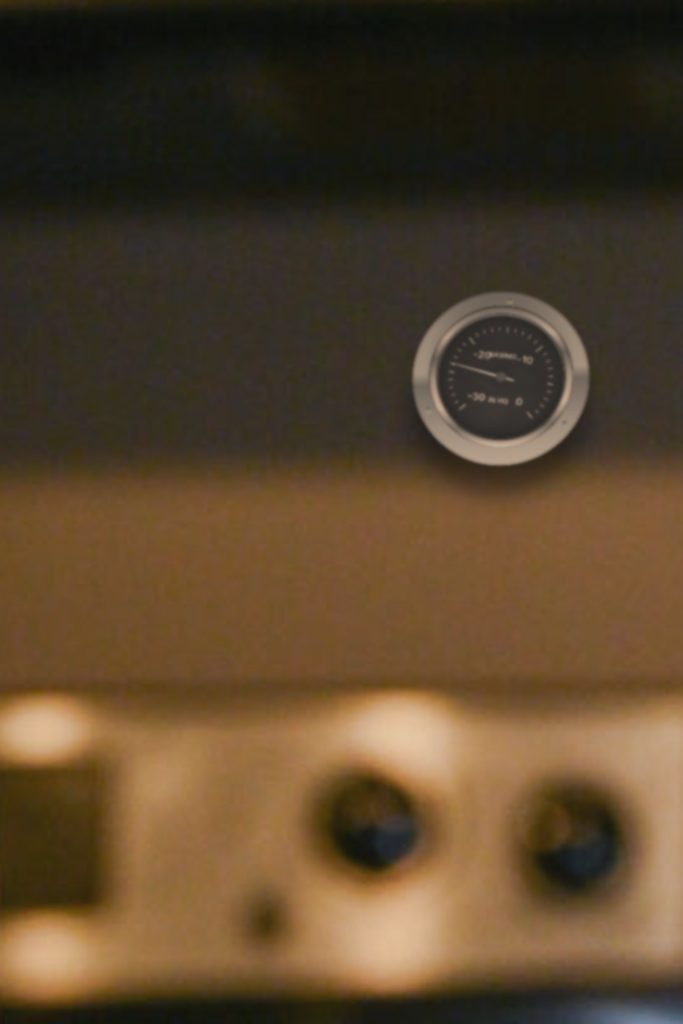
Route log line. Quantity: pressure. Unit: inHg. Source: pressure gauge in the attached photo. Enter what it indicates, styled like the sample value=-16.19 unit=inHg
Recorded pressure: value=-24 unit=inHg
